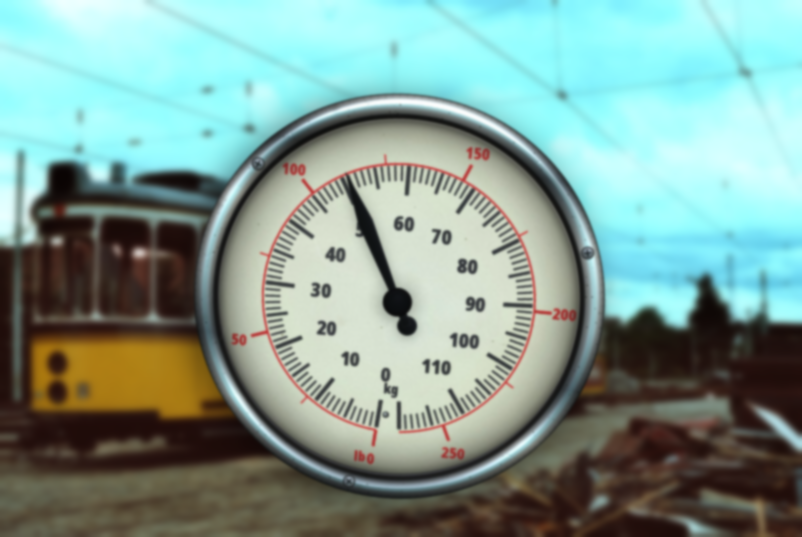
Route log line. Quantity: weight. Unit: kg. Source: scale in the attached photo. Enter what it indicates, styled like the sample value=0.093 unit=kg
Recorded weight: value=51 unit=kg
